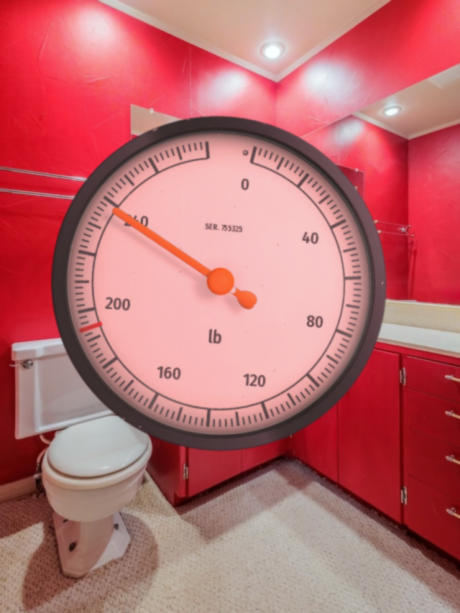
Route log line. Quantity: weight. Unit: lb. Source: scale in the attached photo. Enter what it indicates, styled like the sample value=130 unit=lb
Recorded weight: value=238 unit=lb
